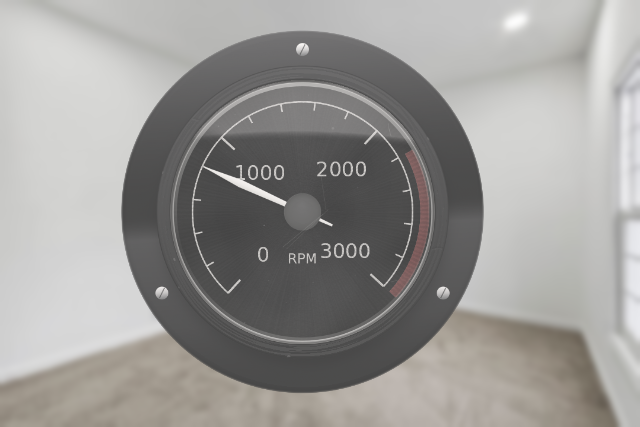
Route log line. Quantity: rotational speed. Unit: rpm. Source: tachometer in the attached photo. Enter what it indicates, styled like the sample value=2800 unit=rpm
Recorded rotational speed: value=800 unit=rpm
